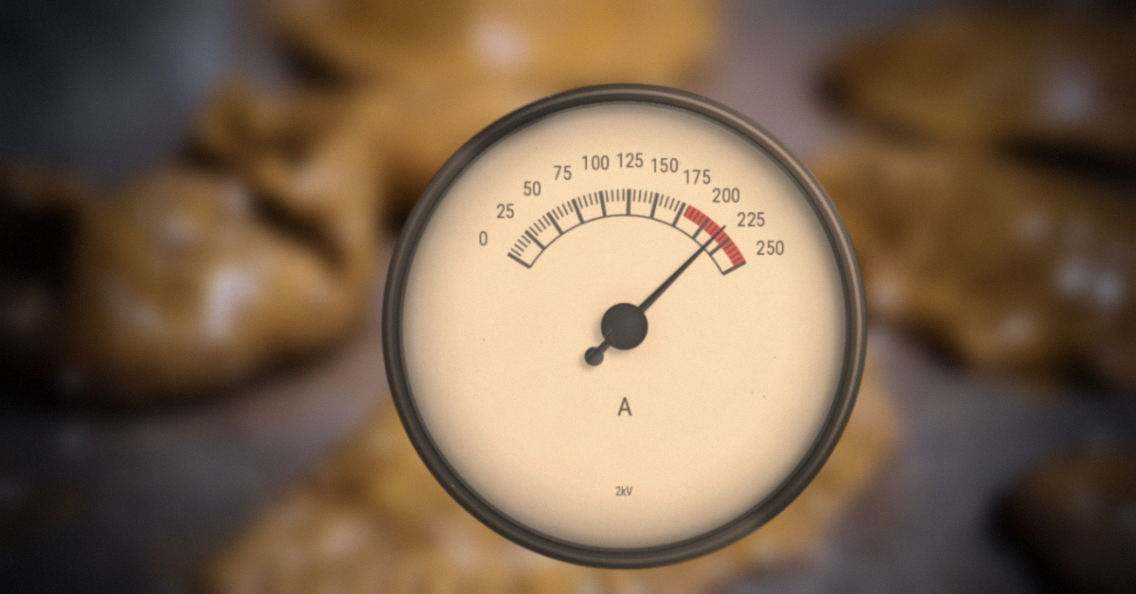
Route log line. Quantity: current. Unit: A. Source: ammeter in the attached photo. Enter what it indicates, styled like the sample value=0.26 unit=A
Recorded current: value=215 unit=A
